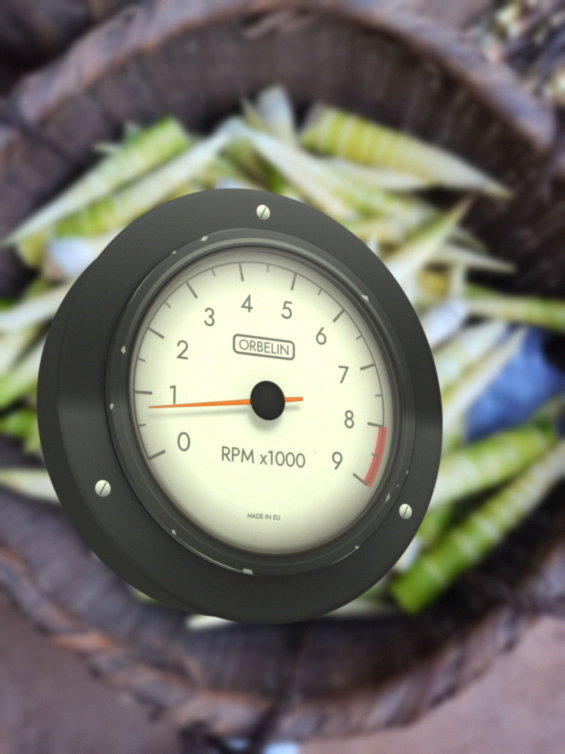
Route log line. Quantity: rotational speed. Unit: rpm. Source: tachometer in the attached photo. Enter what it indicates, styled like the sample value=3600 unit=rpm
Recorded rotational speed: value=750 unit=rpm
